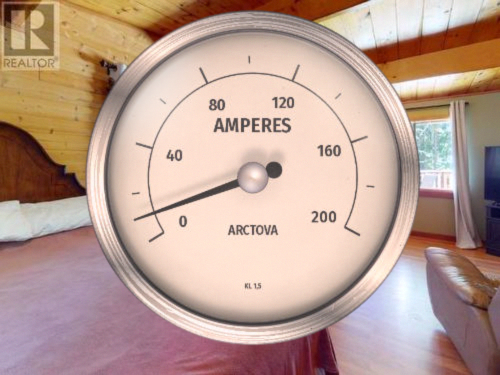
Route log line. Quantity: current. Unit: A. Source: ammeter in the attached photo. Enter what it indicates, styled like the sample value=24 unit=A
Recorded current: value=10 unit=A
